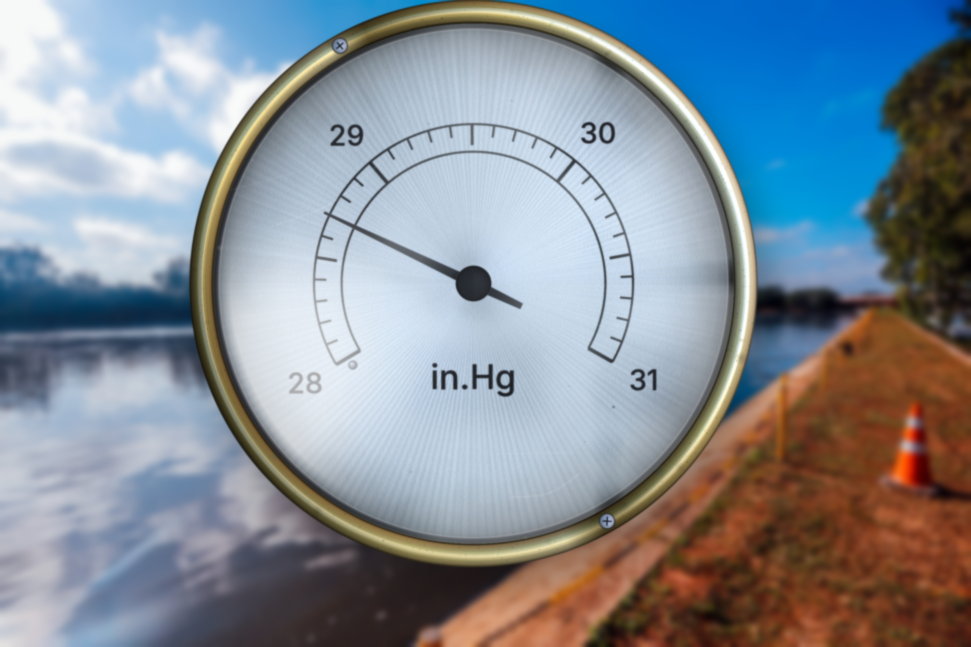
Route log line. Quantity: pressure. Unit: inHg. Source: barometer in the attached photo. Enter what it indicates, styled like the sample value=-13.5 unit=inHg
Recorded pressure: value=28.7 unit=inHg
